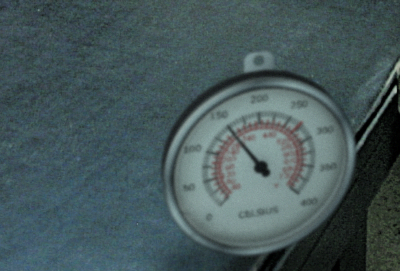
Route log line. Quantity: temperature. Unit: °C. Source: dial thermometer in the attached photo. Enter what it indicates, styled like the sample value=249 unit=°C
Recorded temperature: value=150 unit=°C
